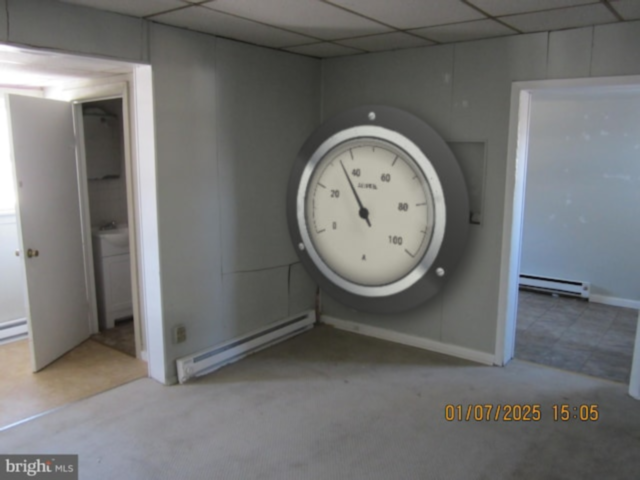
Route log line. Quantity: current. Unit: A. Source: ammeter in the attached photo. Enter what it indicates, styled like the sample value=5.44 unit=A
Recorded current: value=35 unit=A
